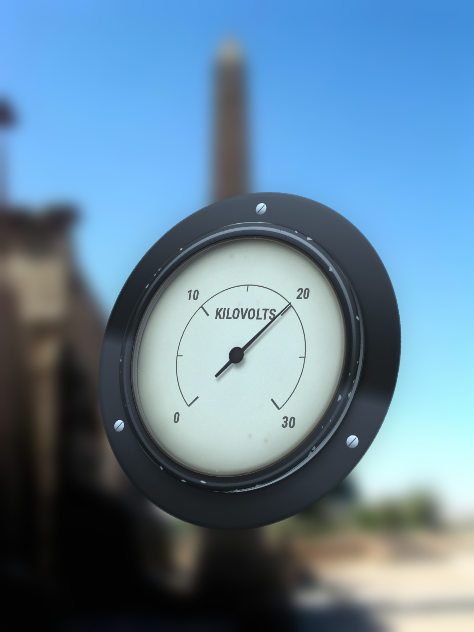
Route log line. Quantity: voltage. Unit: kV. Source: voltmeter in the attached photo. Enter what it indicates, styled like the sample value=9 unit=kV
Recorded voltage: value=20 unit=kV
